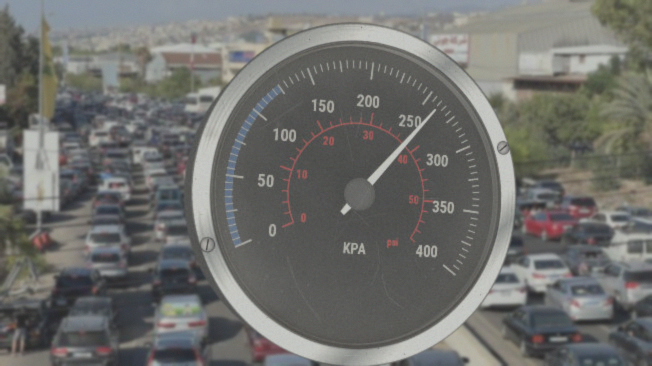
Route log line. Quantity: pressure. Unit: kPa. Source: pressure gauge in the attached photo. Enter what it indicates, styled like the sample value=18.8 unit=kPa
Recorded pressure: value=260 unit=kPa
